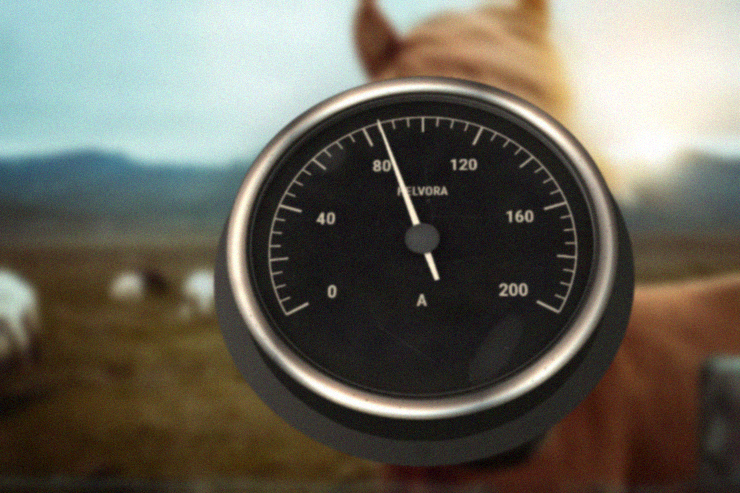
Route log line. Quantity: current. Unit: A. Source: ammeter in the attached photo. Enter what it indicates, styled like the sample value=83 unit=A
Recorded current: value=85 unit=A
